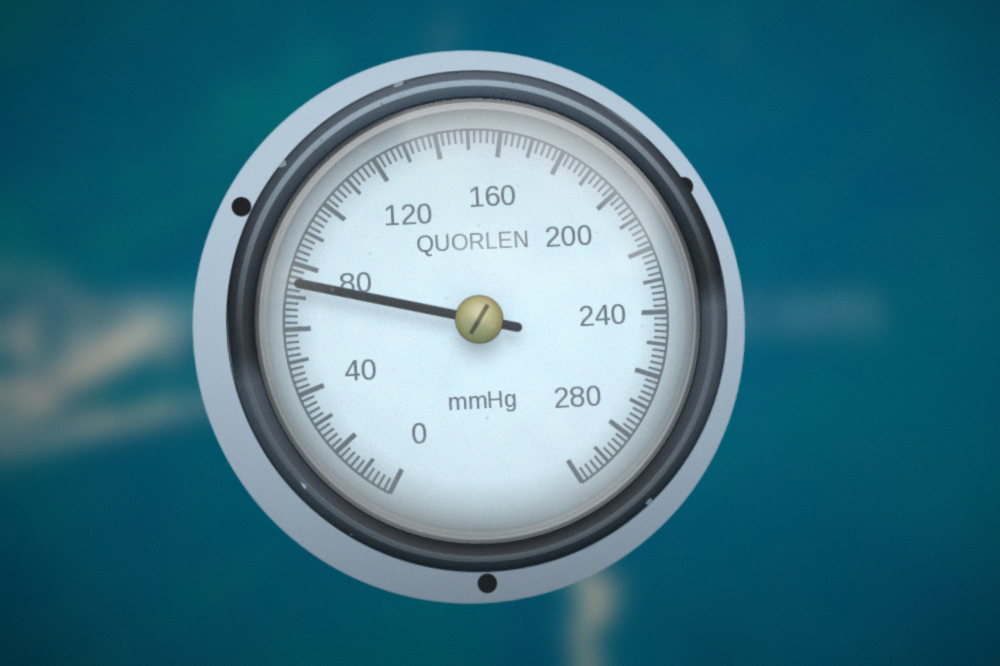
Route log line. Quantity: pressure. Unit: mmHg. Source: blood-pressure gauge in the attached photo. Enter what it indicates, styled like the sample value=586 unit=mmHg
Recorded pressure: value=74 unit=mmHg
